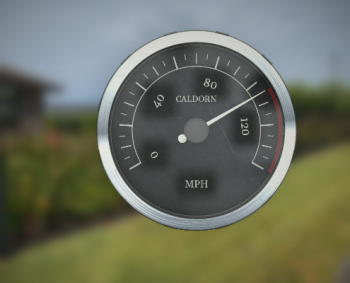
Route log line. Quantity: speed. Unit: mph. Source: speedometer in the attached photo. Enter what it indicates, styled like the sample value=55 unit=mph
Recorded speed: value=105 unit=mph
